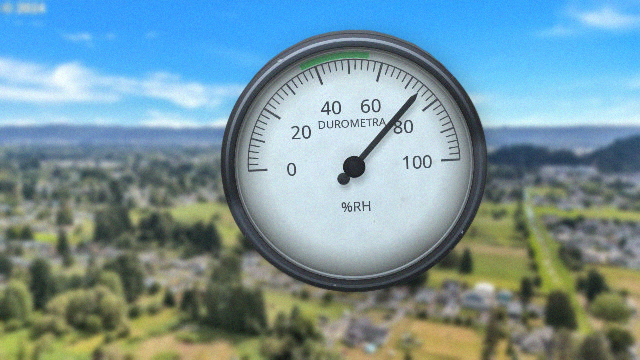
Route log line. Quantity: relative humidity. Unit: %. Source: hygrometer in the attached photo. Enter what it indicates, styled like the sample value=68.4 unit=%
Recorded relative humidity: value=74 unit=%
